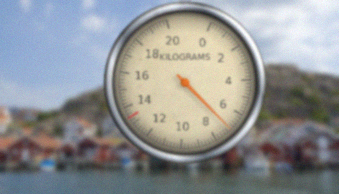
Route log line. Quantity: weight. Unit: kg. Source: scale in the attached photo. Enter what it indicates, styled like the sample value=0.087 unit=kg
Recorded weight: value=7 unit=kg
